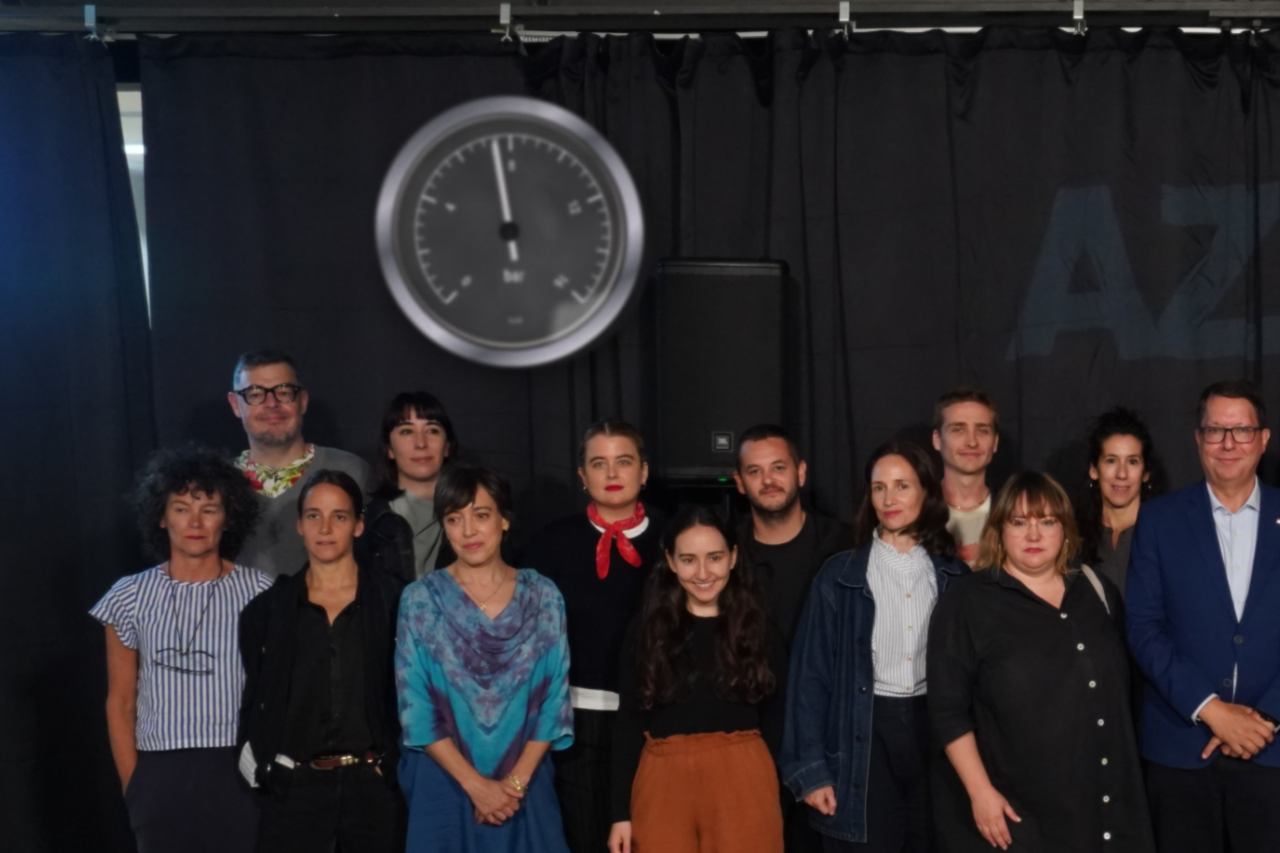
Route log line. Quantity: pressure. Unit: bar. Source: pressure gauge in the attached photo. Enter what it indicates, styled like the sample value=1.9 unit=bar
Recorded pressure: value=7.5 unit=bar
